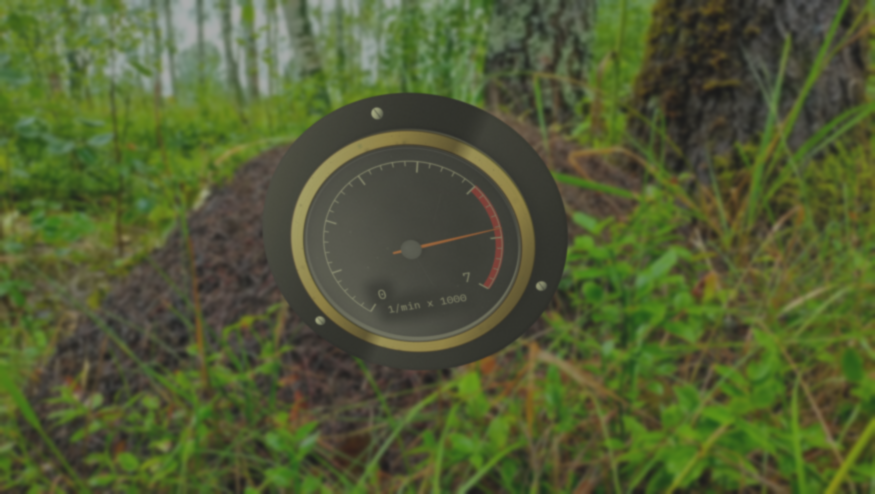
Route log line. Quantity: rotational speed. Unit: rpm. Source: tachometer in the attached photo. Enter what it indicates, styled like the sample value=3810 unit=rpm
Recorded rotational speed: value=5800 unit=rpm
